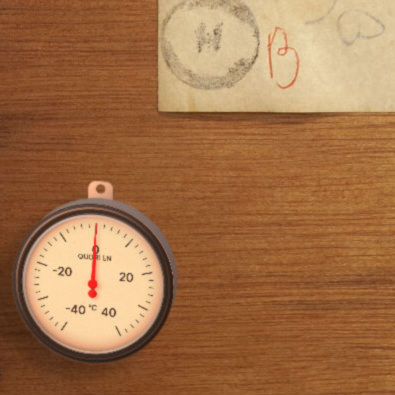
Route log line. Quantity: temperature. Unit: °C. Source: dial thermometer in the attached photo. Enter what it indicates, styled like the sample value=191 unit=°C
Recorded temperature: value=0 unit=°C
